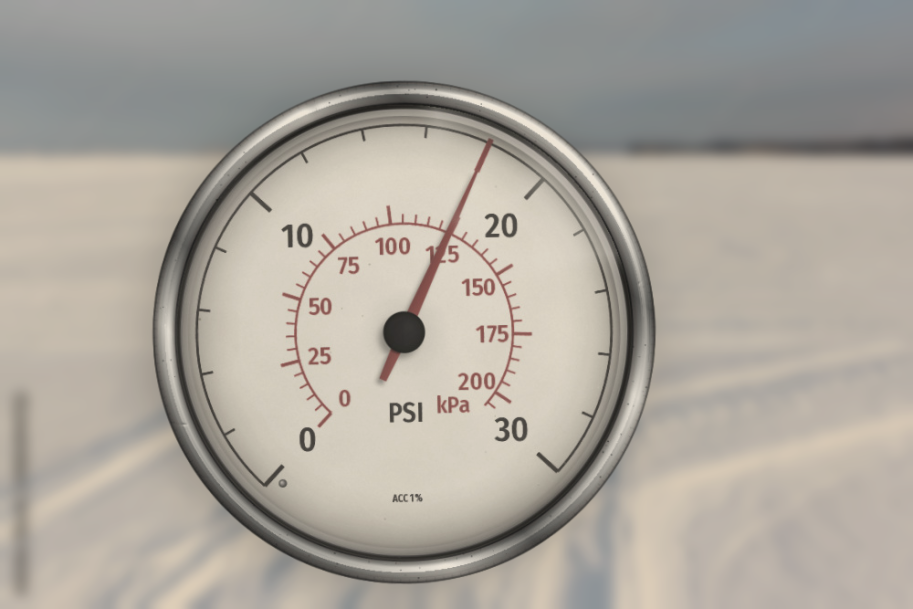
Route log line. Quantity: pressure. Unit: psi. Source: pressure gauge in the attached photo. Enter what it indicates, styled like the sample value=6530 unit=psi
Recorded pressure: value=18 unit=psi
